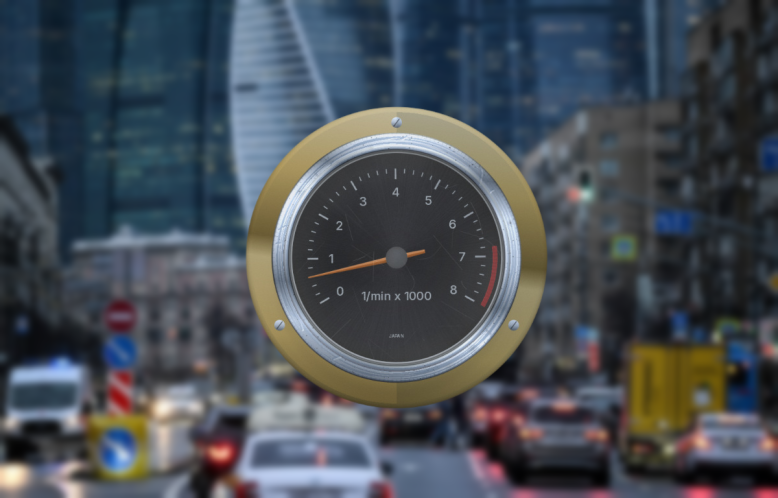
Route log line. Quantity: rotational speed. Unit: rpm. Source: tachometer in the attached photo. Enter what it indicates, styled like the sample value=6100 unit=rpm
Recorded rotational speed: value=600 unit=rpm
